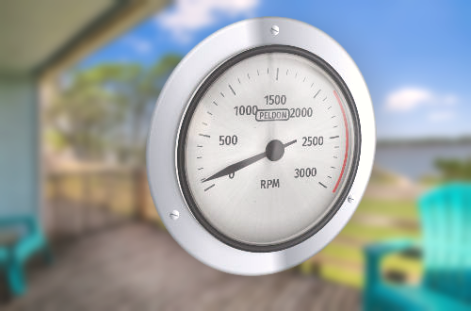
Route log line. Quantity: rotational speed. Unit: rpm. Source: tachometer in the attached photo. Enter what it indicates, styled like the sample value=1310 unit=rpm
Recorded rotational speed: value=100 unit=rpm
